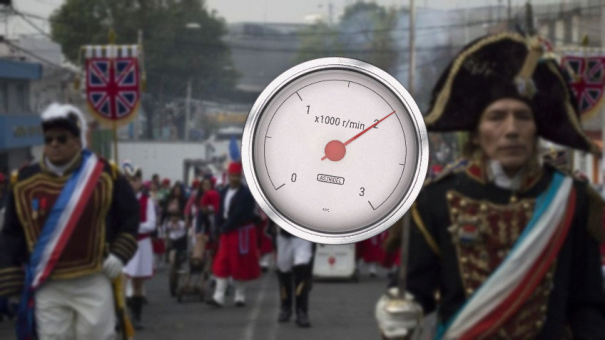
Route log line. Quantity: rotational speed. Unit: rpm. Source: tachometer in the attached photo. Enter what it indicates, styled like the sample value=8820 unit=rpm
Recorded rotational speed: value=2000 unit=rpm
